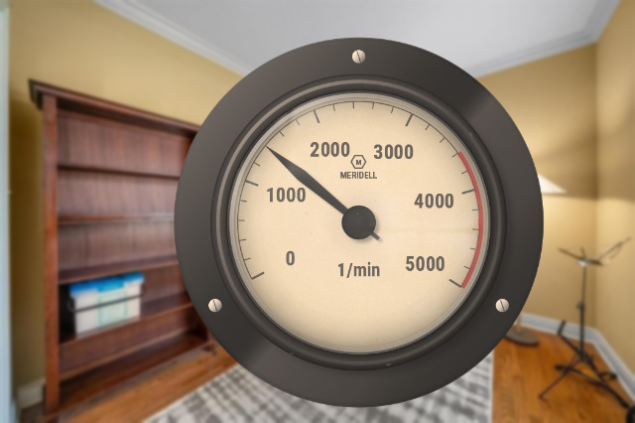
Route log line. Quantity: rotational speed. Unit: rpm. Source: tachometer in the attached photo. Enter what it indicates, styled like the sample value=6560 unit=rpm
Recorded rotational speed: value=1400 unit=rpm
